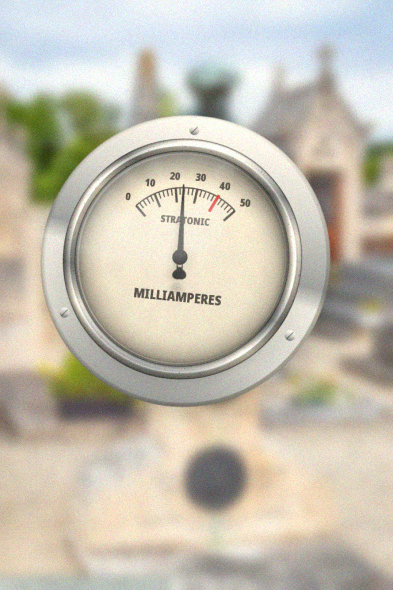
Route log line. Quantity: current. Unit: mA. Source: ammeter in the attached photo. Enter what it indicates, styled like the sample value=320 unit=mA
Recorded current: value=24 unit=mA
